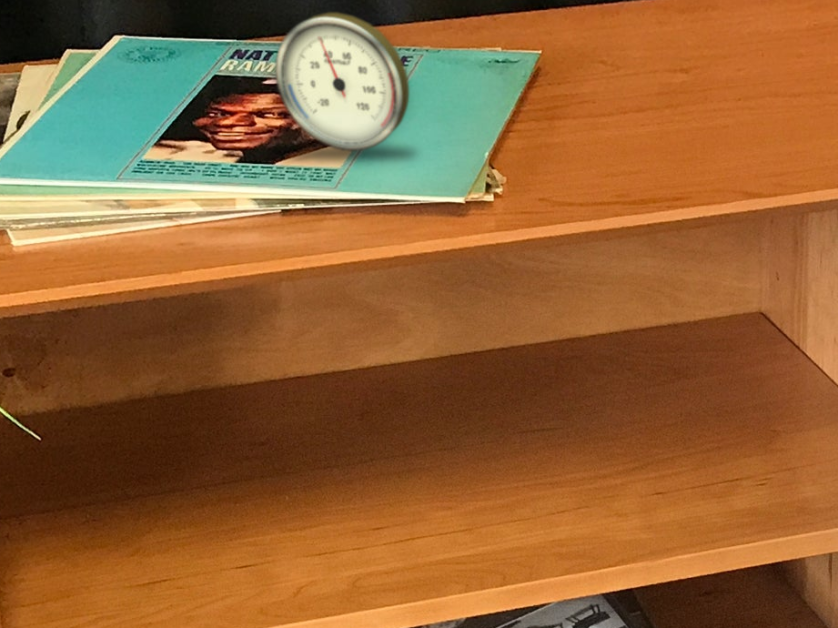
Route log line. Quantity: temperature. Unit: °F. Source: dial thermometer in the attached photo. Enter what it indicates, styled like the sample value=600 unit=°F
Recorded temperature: value=40 unit=°F
